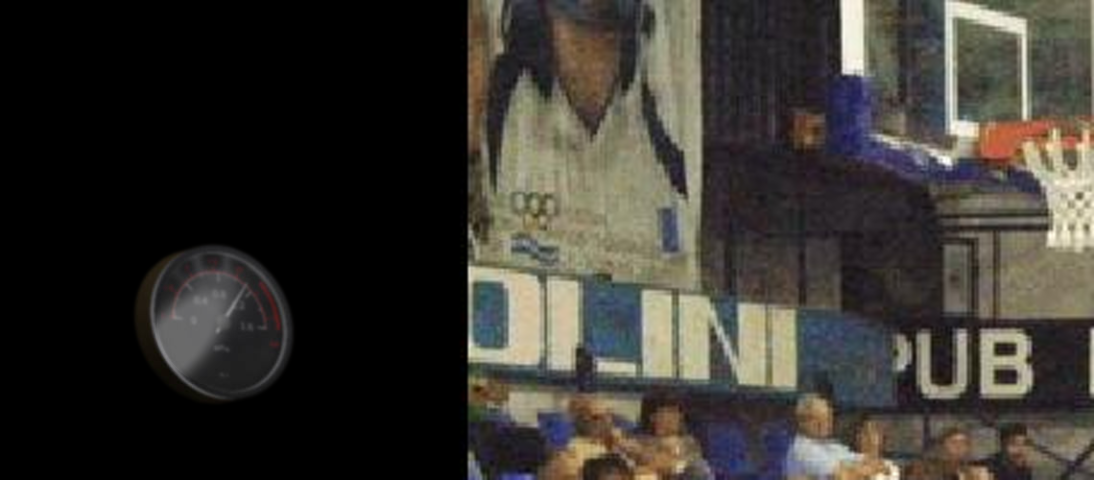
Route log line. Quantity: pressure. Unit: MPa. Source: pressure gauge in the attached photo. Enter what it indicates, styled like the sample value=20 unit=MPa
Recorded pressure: value=1.1 unit=MPa
